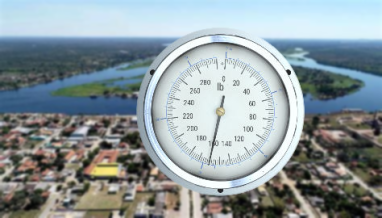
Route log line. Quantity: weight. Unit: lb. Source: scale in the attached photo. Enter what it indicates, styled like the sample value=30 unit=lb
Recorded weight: value=160 unit=lb
